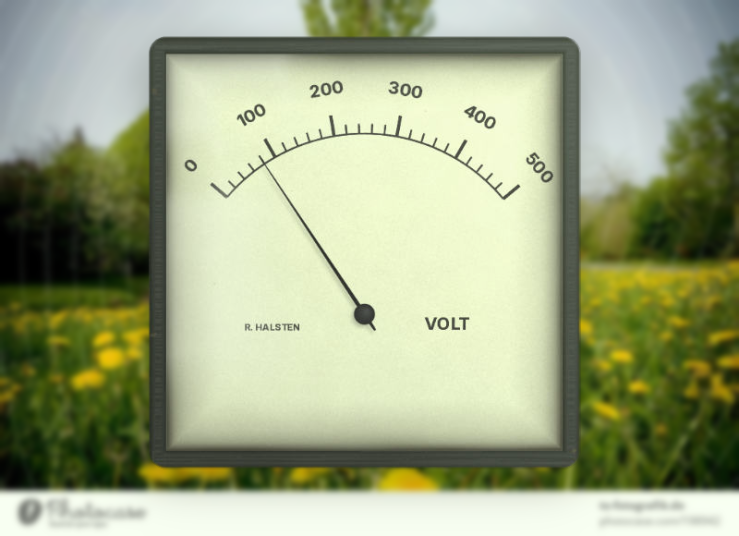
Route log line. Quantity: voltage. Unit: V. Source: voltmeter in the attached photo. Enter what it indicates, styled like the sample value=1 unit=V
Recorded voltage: value=80 unit=V
